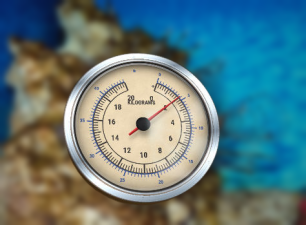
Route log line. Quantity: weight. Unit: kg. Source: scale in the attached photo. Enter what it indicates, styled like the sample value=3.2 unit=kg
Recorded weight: value=2 unit=kg
